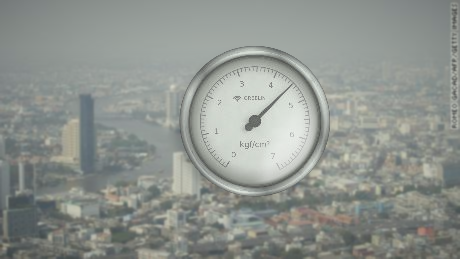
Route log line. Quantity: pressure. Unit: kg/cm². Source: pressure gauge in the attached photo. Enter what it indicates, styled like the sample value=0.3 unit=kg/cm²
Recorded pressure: value=4.5 unit=kg/cm²
